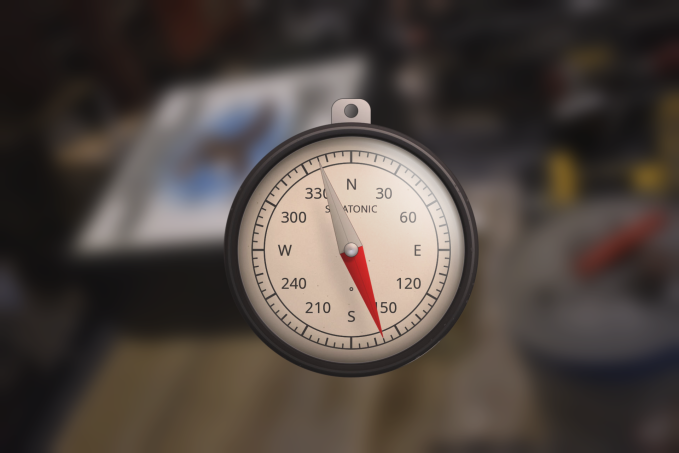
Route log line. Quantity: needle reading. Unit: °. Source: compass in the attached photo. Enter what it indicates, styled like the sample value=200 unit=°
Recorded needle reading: value=160 unit=°
